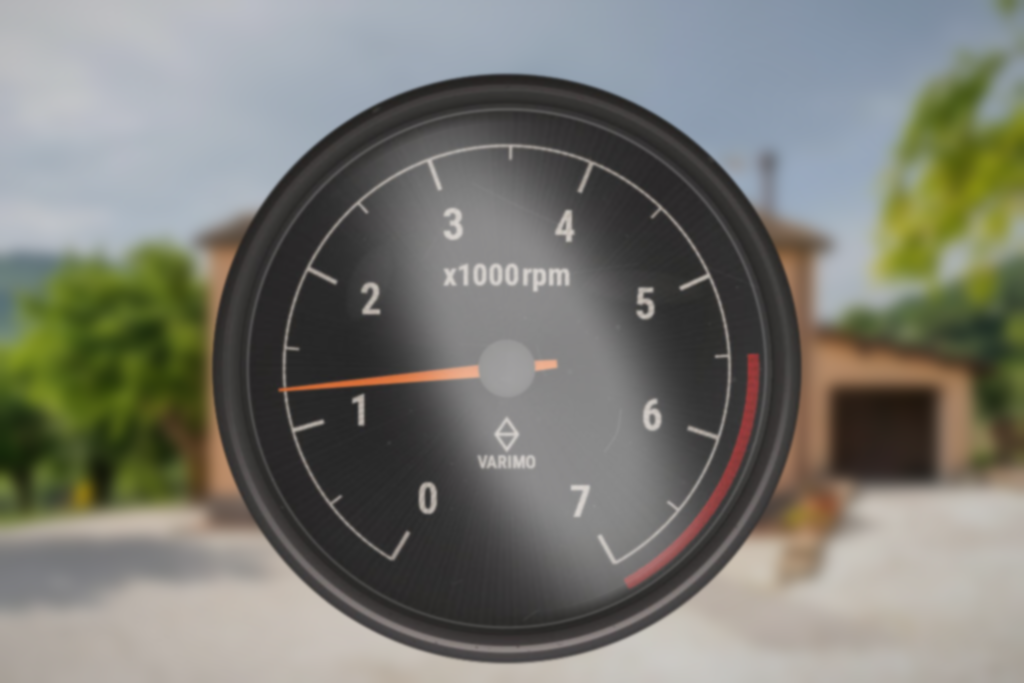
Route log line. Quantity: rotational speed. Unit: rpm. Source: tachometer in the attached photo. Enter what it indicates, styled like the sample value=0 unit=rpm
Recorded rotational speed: value=1250 unit=rpm
